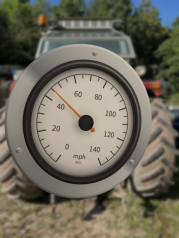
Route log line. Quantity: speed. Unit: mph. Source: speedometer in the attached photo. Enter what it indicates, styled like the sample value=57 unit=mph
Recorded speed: value=45 unit=mph
